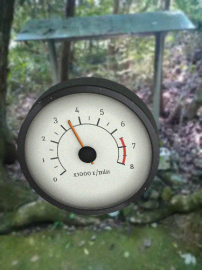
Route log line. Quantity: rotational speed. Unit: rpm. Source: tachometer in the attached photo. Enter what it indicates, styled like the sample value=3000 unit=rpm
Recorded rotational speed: value=3500 unit=rpm
